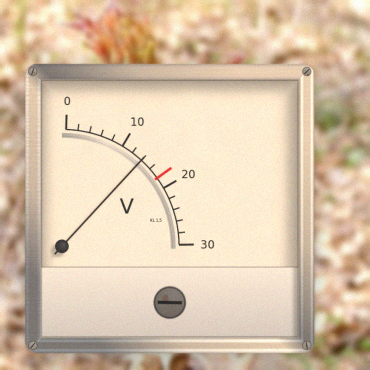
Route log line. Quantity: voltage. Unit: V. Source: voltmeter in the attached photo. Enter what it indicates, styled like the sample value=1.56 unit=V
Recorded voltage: value=14 unit=V
